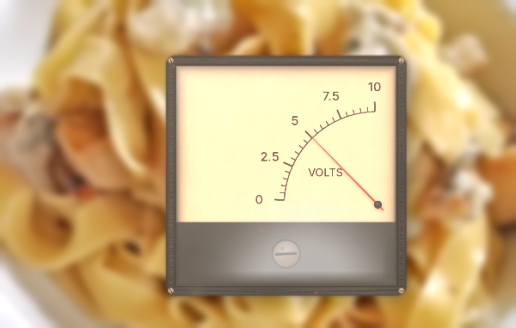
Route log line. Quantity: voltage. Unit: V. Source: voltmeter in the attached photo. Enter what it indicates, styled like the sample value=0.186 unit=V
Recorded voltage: value=5 unit=V
